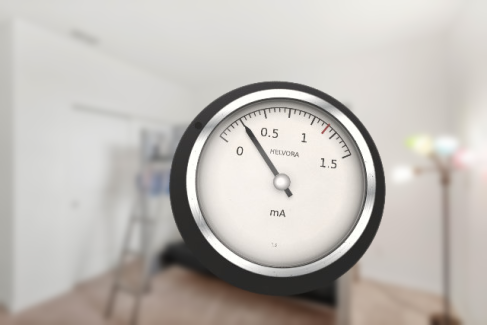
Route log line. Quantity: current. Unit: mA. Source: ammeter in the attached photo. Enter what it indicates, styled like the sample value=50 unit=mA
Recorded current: value=0.25 unit=mA
